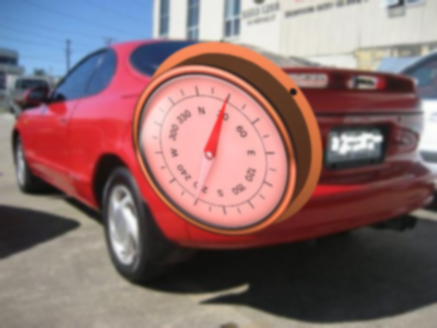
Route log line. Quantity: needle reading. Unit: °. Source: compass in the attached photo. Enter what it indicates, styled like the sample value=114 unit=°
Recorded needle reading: value=30 unit=°
